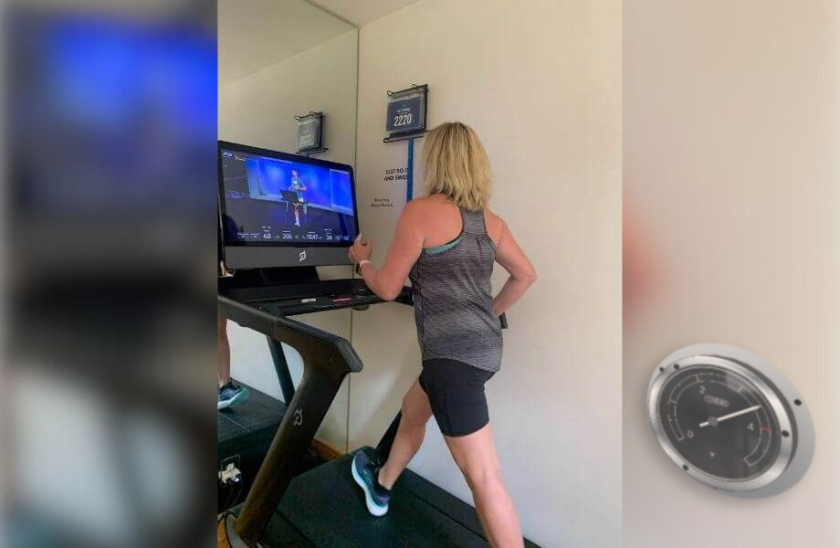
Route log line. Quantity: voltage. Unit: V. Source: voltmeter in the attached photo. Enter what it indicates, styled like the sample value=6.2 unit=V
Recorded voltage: value=3.5 unit=V
